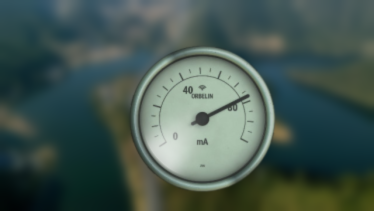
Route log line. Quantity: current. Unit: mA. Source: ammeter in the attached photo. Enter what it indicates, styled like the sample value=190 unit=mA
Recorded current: value=77.5 unit=mA
